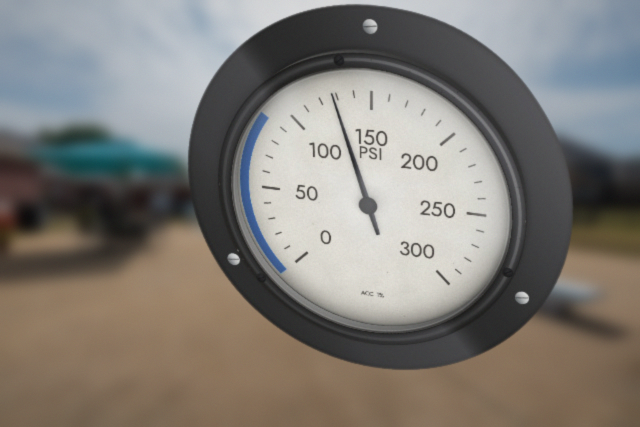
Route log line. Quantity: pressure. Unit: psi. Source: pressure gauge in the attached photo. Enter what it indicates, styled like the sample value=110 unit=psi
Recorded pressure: value=130 unit=psi
